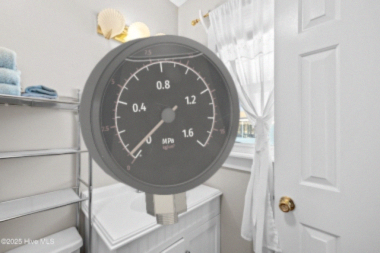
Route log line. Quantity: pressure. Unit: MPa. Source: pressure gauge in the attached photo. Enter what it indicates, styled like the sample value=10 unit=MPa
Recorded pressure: value=0.05 unit=MPa
